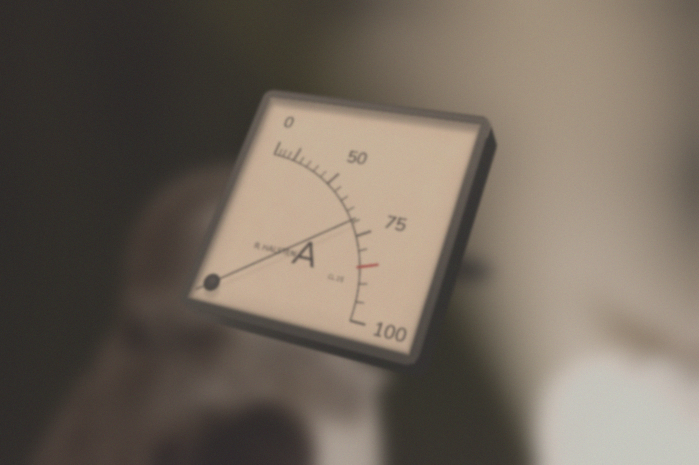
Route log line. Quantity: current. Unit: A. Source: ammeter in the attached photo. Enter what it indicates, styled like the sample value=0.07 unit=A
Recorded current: value=70 unit=A
